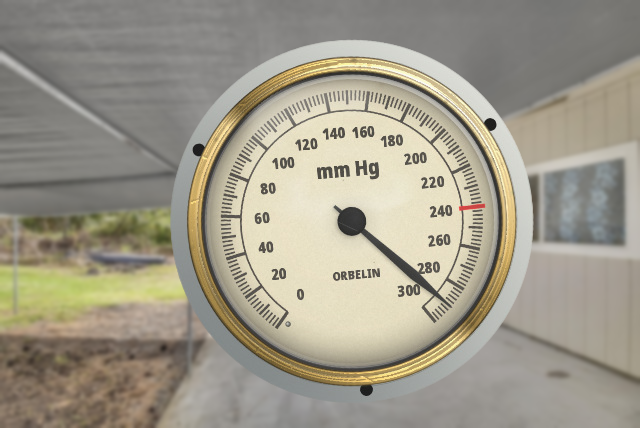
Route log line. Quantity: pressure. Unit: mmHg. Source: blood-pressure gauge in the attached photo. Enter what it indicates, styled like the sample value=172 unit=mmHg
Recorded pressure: value=290 unit=mmHg
